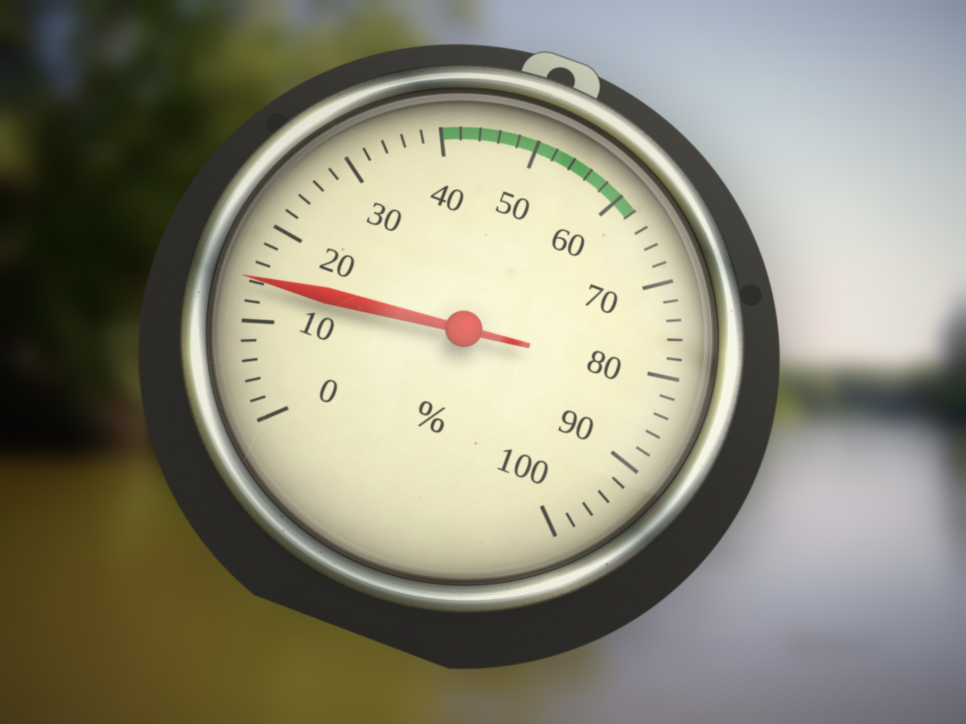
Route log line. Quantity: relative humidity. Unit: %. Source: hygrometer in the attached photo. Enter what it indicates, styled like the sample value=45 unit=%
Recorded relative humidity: value=14 unit=%
